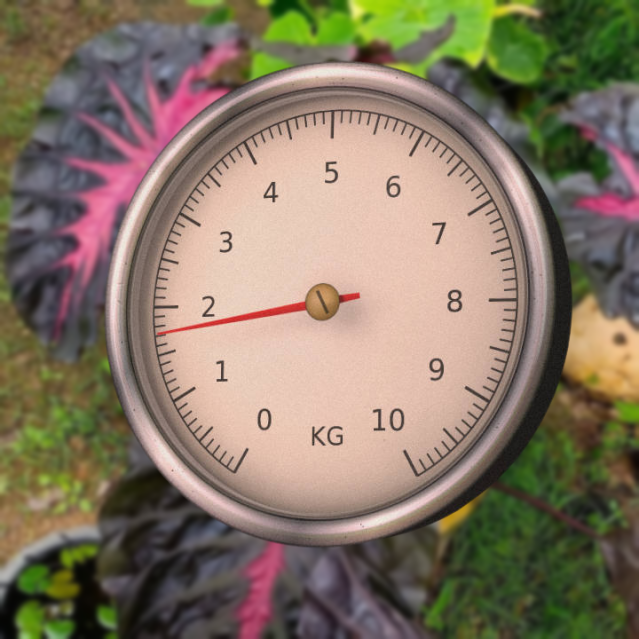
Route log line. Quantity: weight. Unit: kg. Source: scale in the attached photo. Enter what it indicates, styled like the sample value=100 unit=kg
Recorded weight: value=1.7 unit=kg
